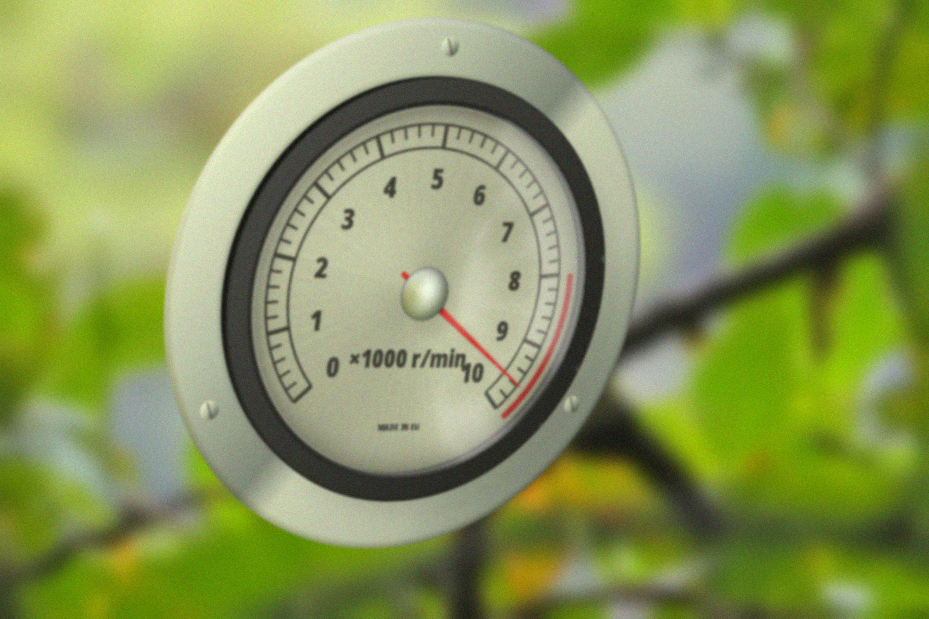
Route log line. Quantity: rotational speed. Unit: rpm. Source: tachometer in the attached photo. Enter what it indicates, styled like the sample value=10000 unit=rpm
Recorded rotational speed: value=9600 unit=rpm
